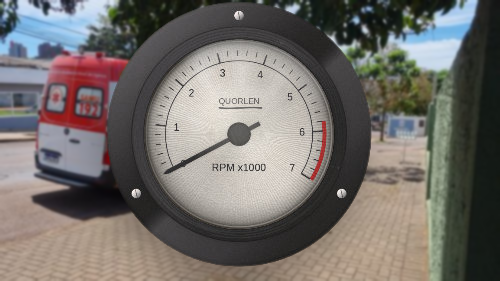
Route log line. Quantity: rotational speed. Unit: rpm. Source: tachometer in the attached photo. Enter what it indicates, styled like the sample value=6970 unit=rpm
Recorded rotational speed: value=0 unit=rpm
